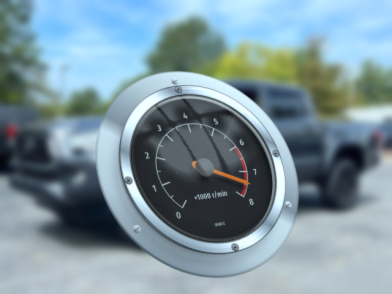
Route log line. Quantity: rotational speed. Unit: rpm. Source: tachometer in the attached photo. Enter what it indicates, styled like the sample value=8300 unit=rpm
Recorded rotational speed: value=7500 unit=rpm
